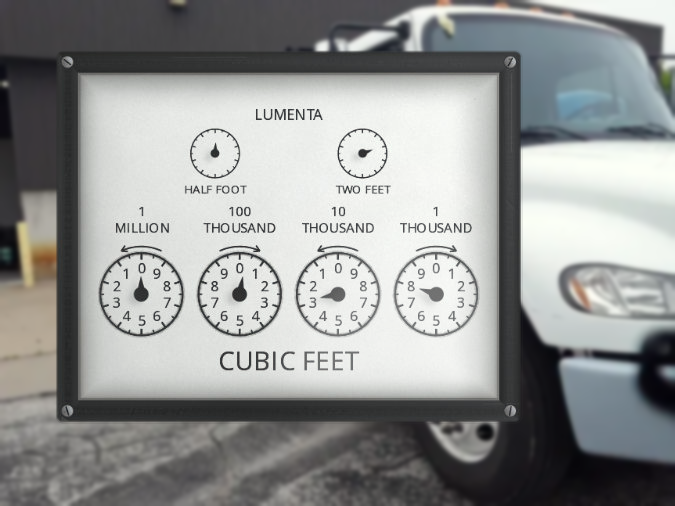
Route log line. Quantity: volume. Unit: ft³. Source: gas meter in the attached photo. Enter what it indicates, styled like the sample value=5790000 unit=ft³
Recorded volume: value=2800 unit=ft³
